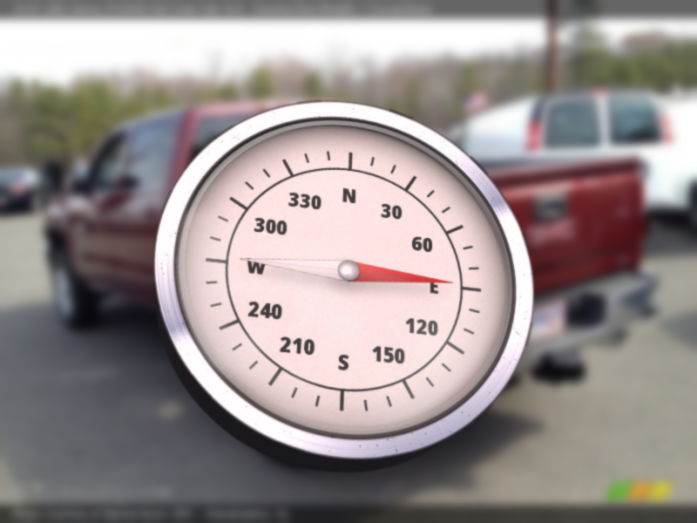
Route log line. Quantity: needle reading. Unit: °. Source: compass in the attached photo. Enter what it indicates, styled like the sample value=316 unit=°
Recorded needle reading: value=90 unit=°
